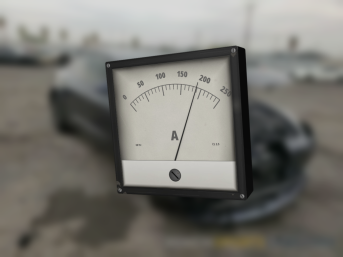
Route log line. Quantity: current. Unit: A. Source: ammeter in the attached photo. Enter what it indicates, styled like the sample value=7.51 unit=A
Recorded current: value=190 unit=A
